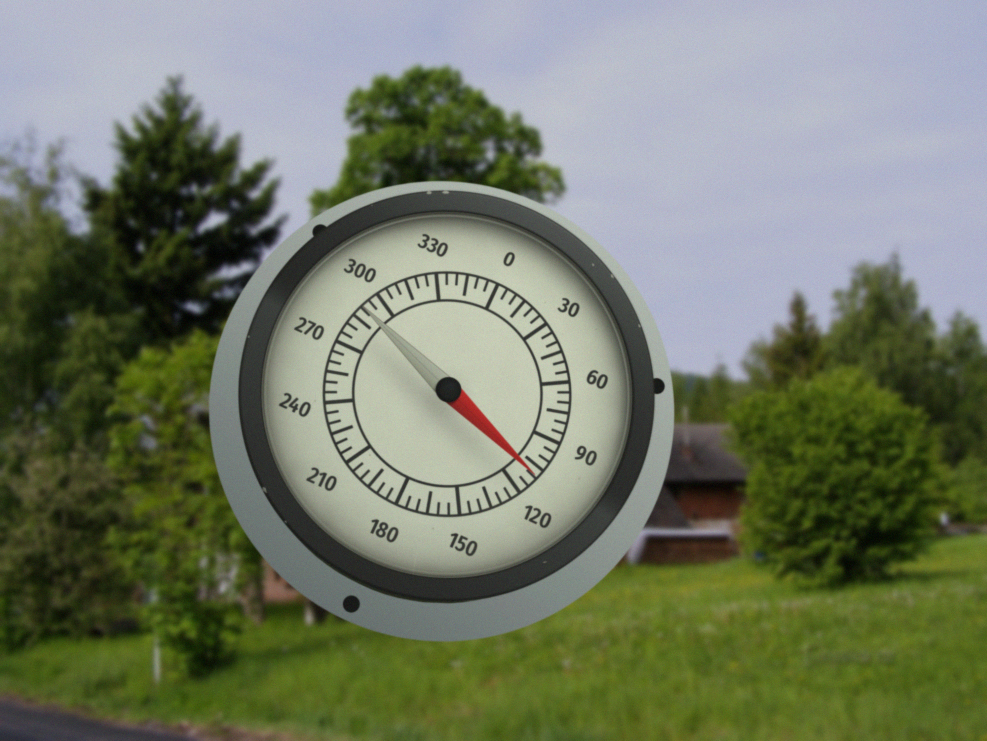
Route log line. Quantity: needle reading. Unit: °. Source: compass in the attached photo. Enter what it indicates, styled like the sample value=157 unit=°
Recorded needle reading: value=110 unit=°
